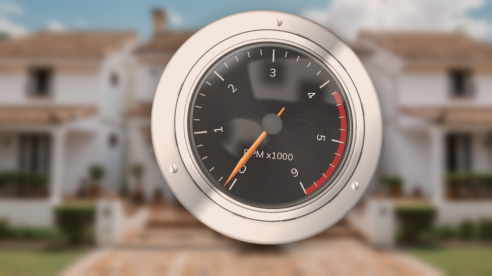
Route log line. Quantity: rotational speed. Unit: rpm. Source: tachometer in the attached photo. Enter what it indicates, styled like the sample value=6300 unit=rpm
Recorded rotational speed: value=100 unit=rpm
